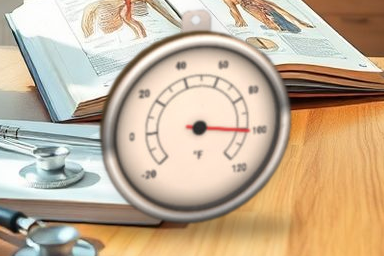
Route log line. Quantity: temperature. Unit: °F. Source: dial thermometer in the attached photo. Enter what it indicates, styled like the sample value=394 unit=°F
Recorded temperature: value=100 unit=°F
